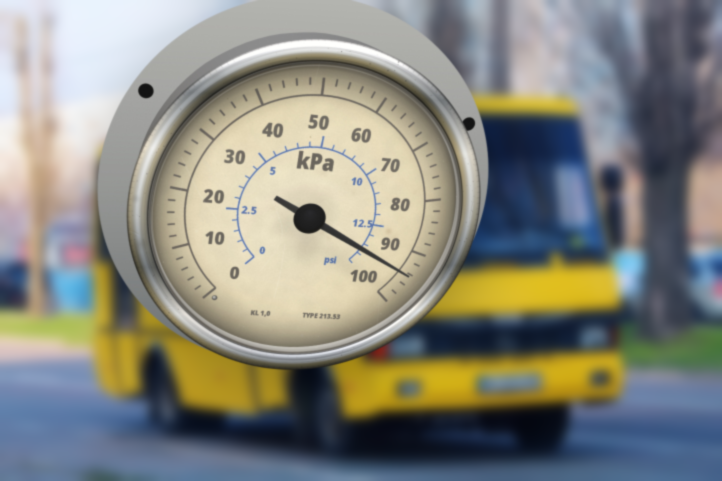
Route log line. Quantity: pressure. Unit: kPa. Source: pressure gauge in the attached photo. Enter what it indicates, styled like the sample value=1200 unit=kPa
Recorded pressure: value=94 unit=kPa
